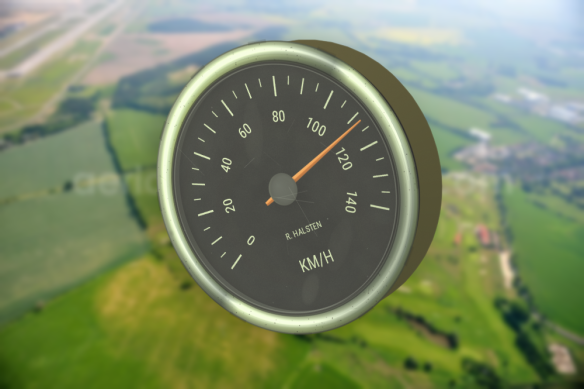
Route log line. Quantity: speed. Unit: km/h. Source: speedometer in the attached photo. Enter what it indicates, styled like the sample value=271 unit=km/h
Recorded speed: value=112.5 unit=km/h
